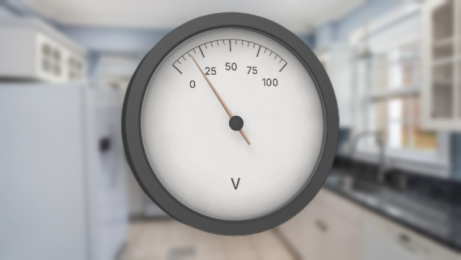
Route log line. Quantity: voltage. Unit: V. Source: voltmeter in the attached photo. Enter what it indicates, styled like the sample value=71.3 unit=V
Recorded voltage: value=15 unit=V
